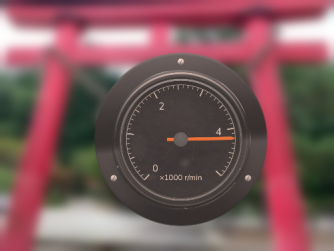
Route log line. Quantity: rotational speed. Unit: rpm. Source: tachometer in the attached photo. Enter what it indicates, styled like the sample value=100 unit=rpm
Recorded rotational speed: value=4200 unit=rpm
